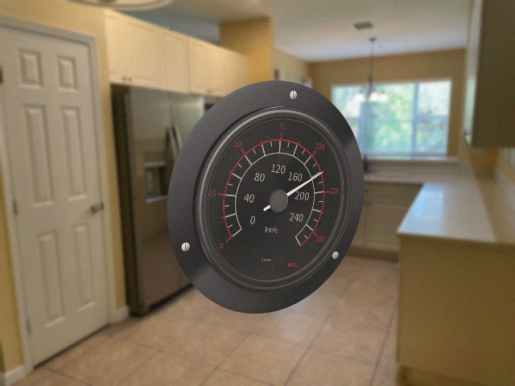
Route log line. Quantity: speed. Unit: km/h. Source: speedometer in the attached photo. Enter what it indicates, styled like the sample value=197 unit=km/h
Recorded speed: value=180 unit=km/h
